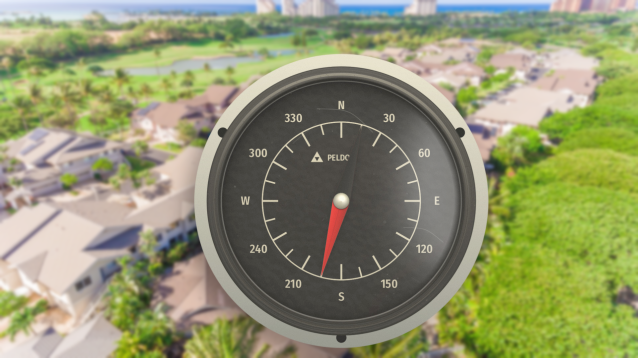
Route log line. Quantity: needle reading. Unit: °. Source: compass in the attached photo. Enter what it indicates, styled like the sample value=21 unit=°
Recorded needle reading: value=195 unit=°
